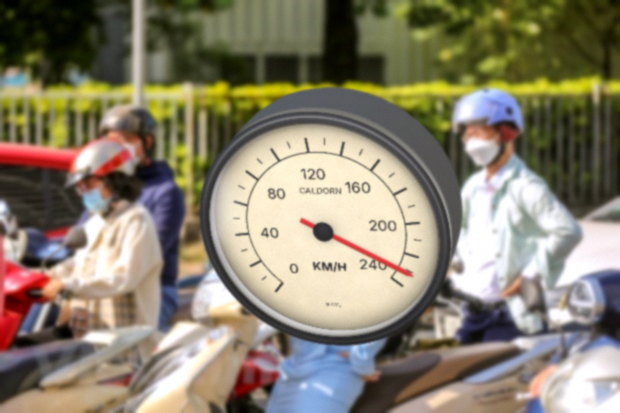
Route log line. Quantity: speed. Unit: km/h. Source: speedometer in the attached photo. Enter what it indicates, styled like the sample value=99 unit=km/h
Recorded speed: value=230 unit=km/h
